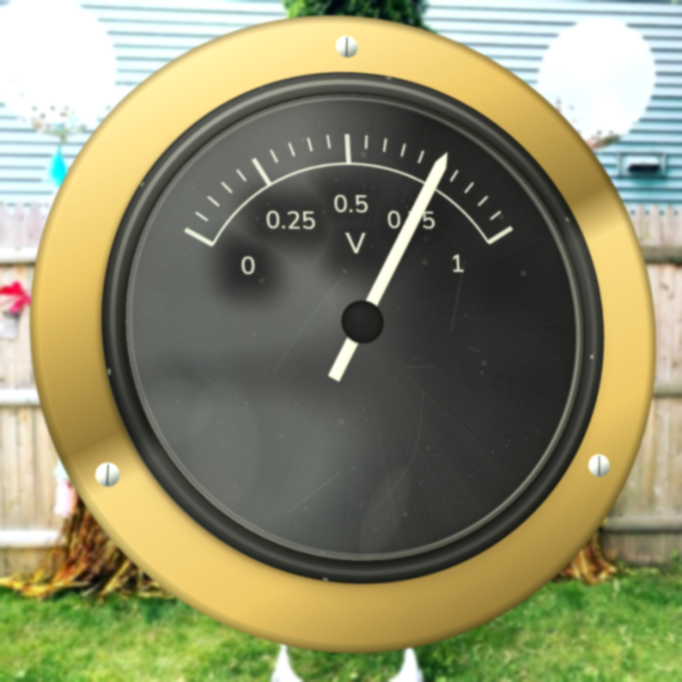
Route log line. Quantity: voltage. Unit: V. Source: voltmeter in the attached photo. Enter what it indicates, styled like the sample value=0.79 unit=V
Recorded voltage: value=0.75 unit=V
